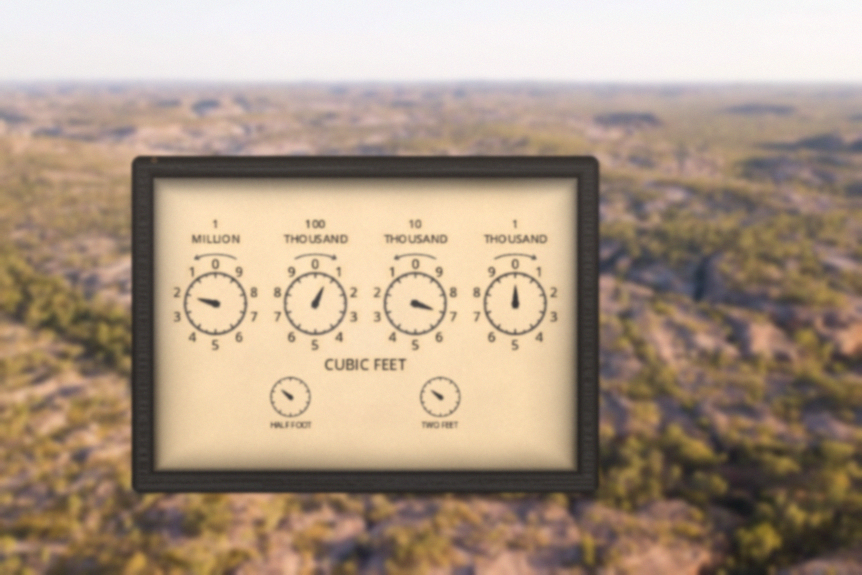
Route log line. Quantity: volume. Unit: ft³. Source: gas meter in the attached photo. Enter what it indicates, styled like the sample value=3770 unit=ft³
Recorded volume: value=207000 unit=ft³
